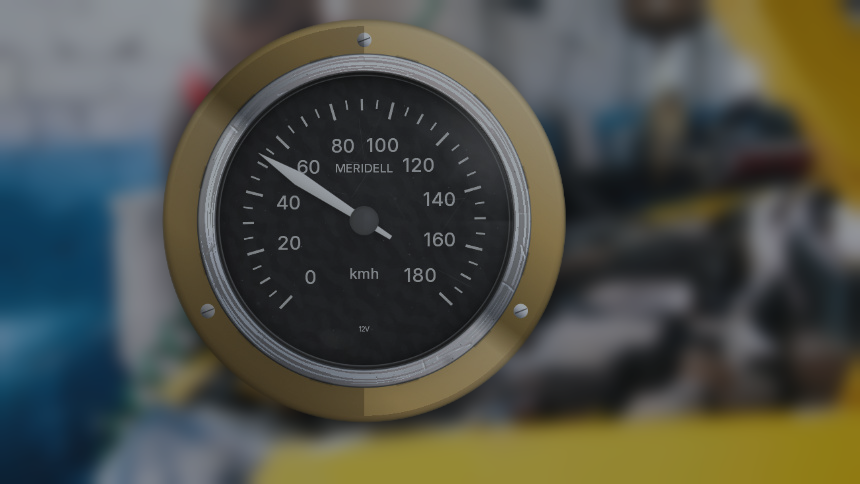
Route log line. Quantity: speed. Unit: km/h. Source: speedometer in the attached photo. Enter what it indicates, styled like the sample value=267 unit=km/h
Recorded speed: value=52.5 unit=km/h
